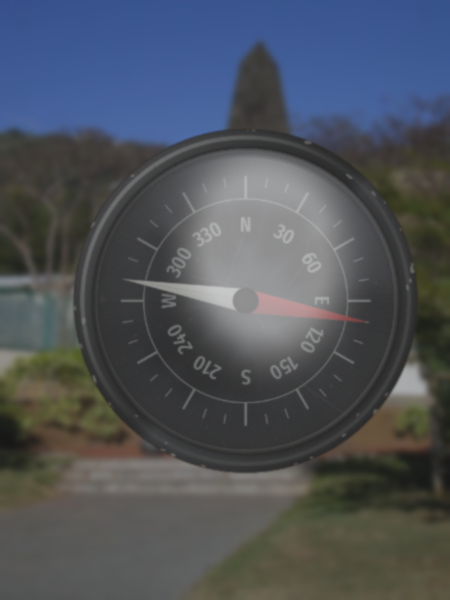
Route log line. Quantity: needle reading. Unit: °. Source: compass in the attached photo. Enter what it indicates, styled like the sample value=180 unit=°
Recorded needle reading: value=100 unit=°
